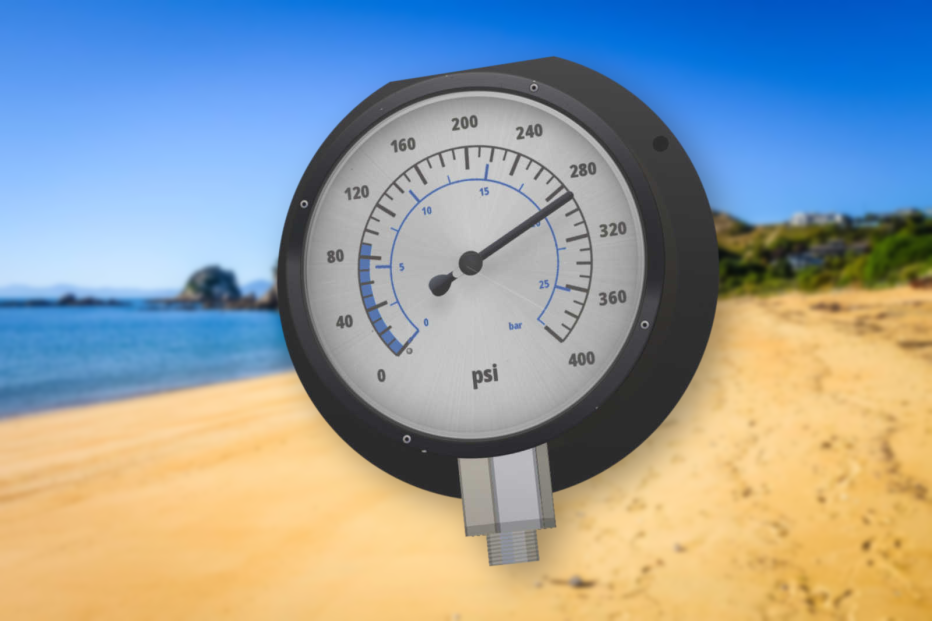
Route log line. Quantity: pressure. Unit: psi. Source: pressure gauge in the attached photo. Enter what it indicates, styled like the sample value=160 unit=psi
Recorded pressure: value=290 unit=psi
